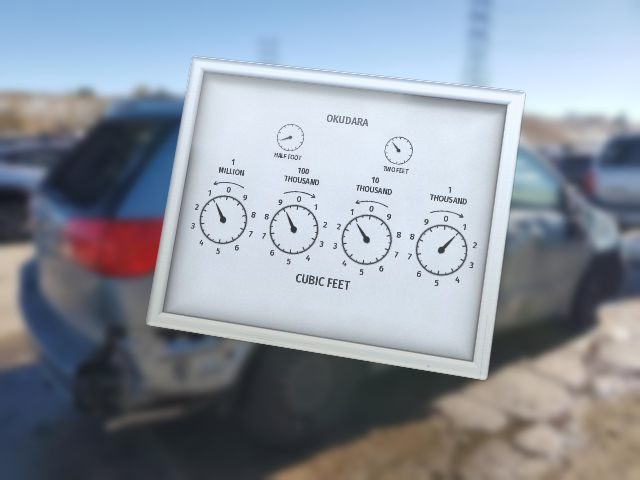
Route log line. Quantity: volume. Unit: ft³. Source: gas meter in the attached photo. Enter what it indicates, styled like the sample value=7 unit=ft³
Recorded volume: value=91100 unit=ft³
